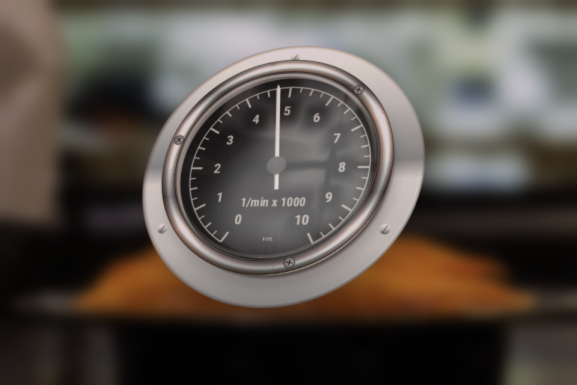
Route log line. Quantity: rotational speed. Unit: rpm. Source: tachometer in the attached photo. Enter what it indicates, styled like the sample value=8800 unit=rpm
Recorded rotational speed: value=4750 unit=rpm
